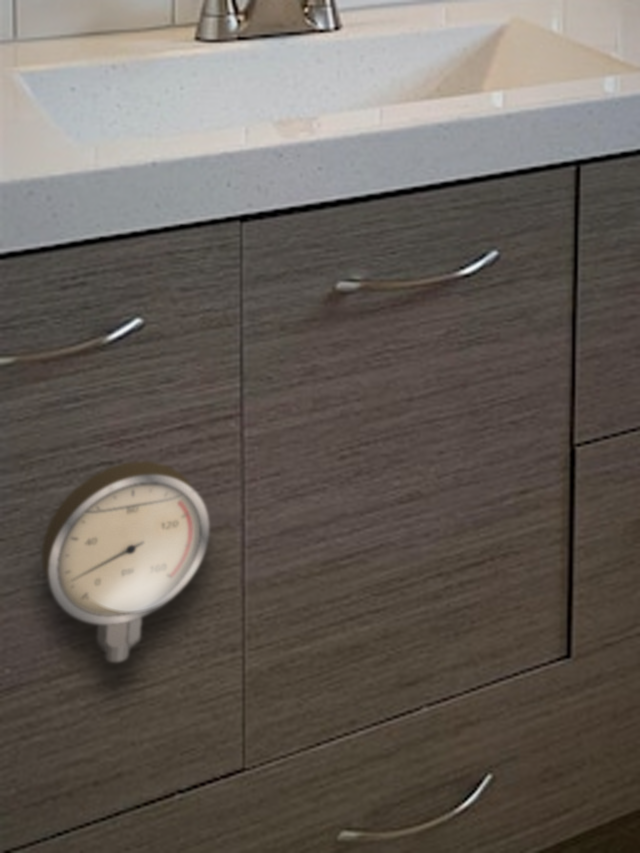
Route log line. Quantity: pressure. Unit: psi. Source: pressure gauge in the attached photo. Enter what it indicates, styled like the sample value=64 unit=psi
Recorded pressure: value=15 unit=psi
